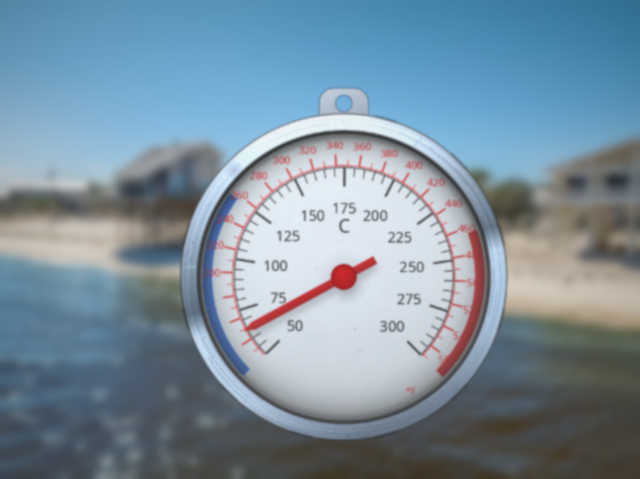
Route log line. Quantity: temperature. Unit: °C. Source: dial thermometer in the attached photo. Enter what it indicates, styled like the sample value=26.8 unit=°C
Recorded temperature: value=65 unit=°C
